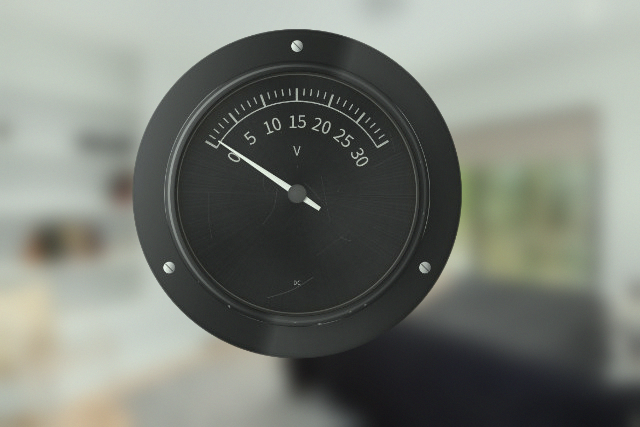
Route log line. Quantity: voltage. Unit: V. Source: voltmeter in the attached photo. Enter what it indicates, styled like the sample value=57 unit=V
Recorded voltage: value=1 unit=V
